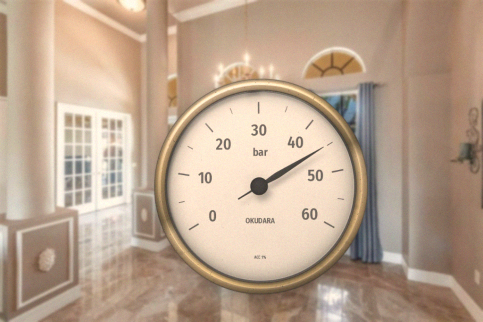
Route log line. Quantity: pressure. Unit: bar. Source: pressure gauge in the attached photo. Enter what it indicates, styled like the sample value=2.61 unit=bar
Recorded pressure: value=45 unit=bar
